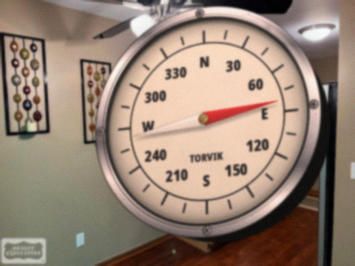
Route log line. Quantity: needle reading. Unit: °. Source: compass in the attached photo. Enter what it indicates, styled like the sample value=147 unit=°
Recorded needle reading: value=82.5 unit=°
